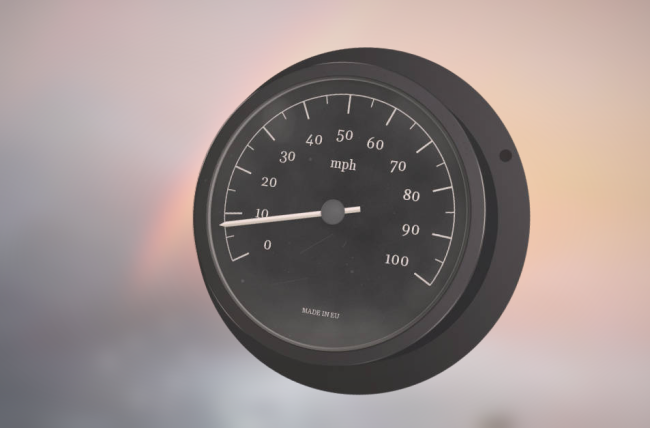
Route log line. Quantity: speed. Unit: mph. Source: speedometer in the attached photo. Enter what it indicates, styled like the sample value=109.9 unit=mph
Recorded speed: value=7.5 unit=mph
